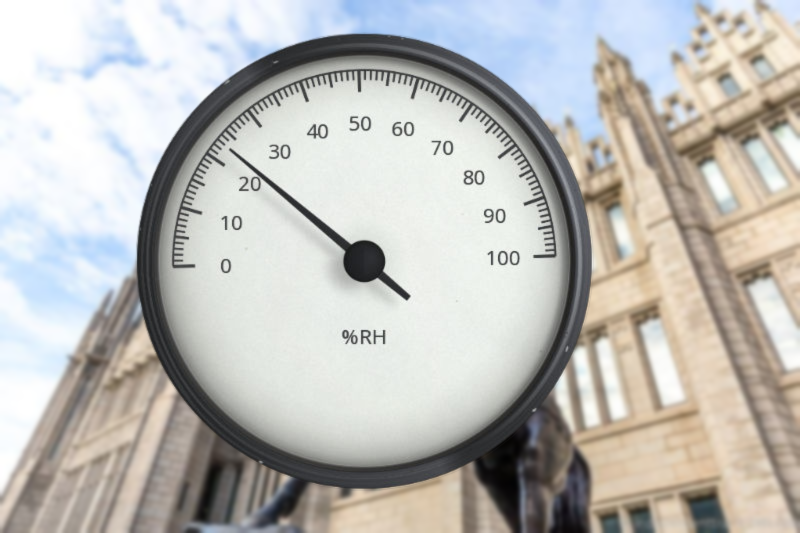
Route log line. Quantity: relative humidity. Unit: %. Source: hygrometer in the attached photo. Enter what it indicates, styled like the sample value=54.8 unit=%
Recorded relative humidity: value=23 unit=%
